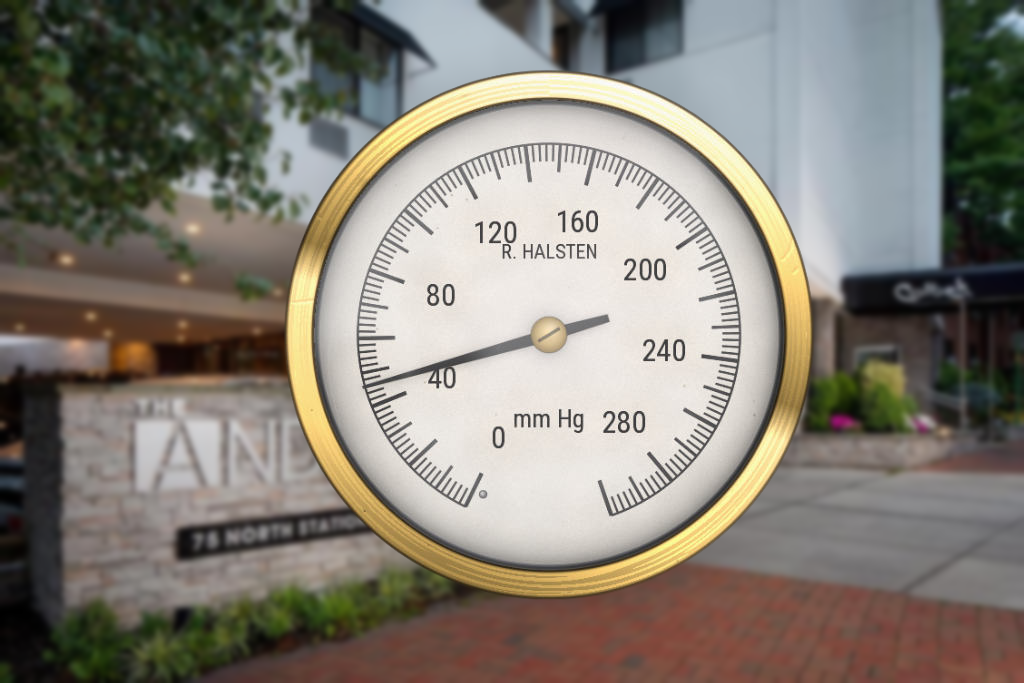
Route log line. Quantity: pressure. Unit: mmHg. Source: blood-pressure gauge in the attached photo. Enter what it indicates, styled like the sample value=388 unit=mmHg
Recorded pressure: value=46 unit=mmHg
